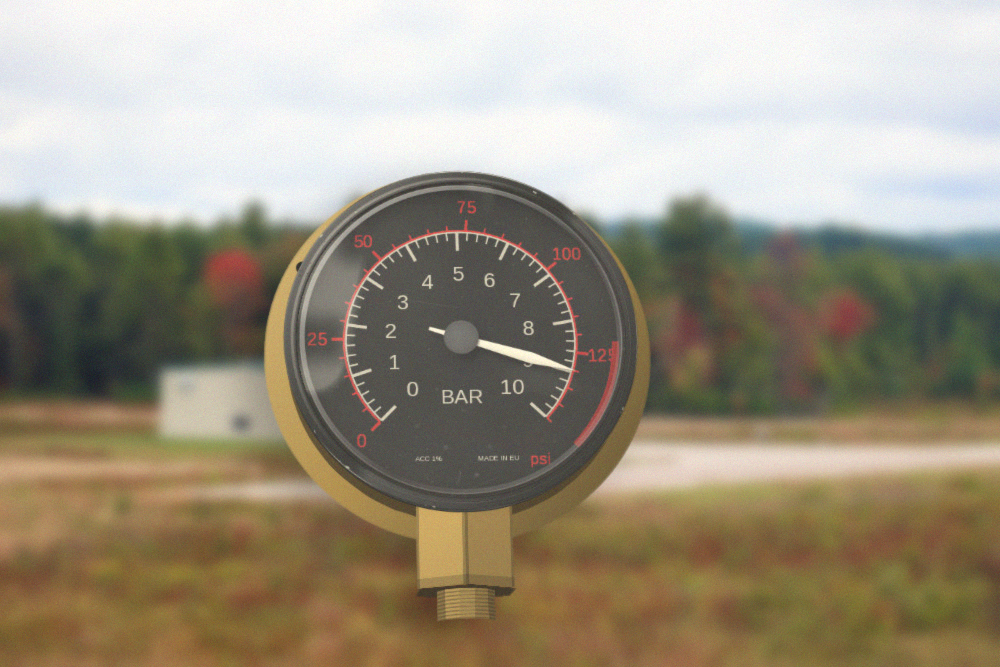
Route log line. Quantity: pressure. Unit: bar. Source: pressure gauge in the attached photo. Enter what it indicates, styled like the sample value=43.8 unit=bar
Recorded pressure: value=9 unit=bar
